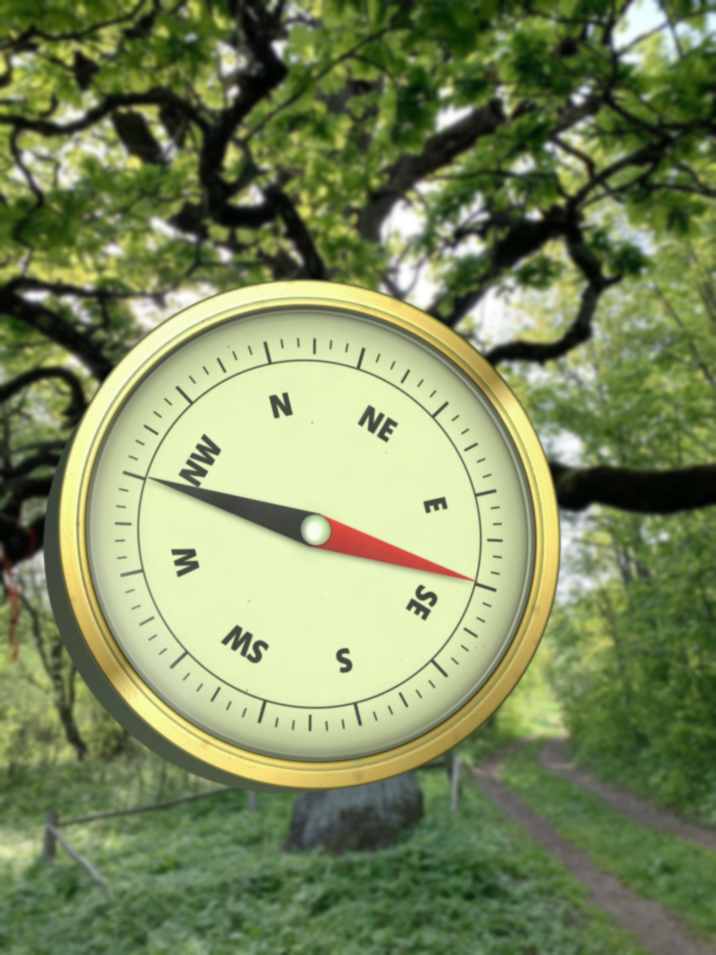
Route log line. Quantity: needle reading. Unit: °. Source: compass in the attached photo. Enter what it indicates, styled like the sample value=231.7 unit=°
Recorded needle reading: value=120 unit=°
